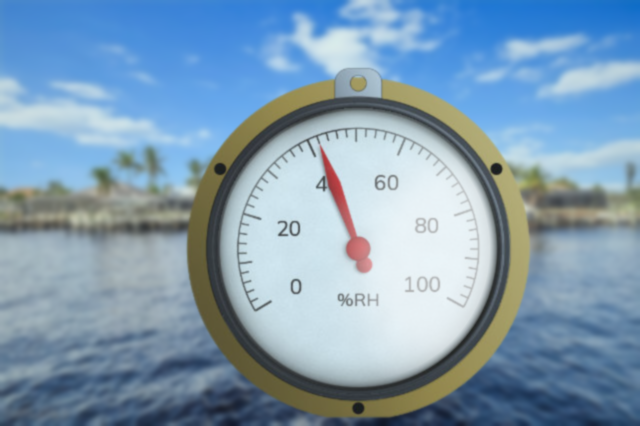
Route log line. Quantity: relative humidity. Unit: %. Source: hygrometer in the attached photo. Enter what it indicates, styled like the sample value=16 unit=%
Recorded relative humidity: value=42 unit=%
